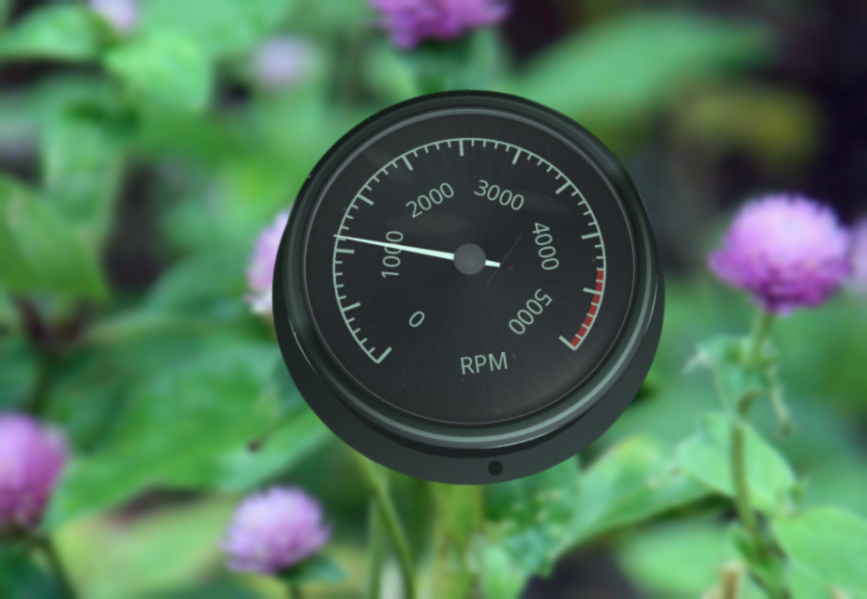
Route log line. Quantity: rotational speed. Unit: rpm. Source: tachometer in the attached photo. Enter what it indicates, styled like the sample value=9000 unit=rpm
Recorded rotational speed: value=1100 unit=rpm
